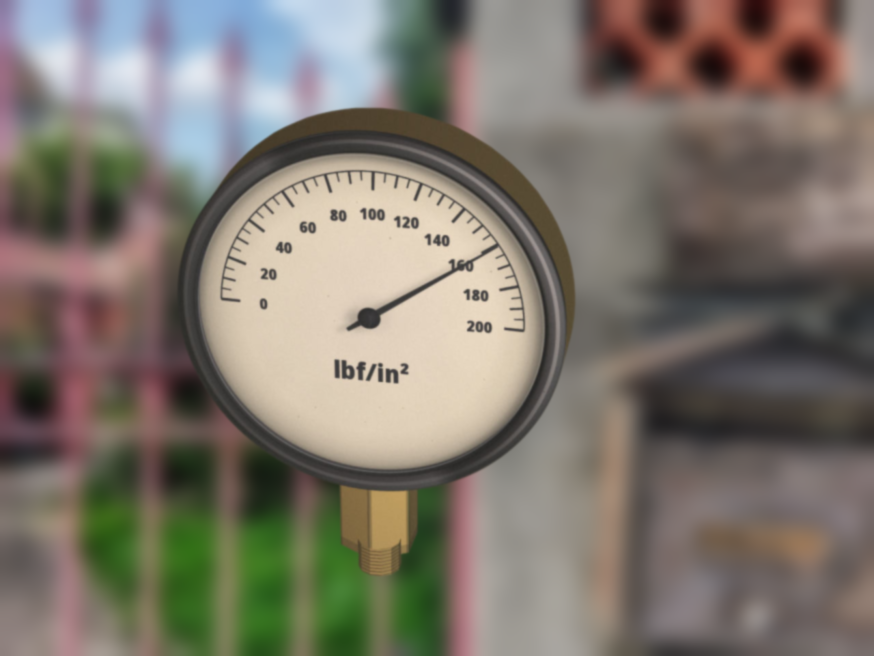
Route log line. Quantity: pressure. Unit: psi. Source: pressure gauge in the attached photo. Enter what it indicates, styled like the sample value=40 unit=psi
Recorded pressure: value=160 unit=psi
